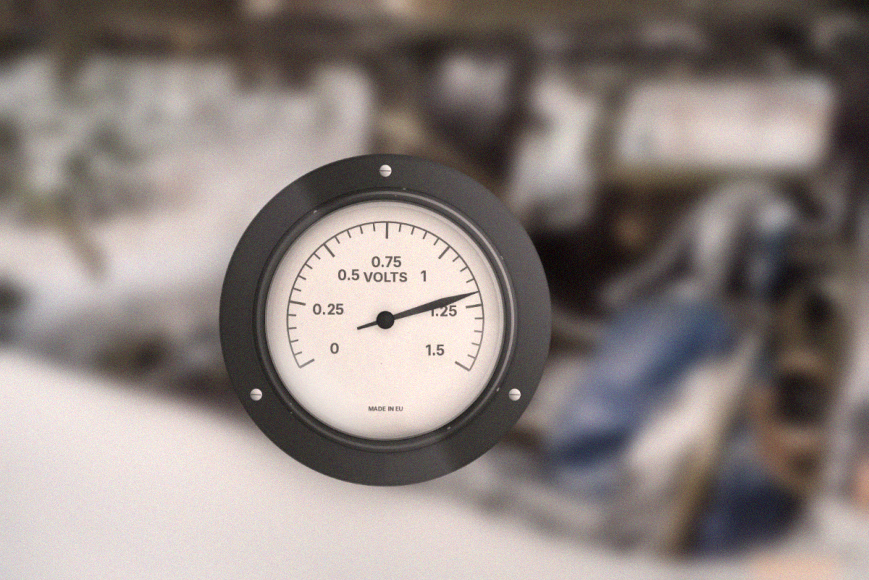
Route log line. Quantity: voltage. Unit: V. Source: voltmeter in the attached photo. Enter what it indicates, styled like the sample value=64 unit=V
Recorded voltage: value=1.2 unit=V
